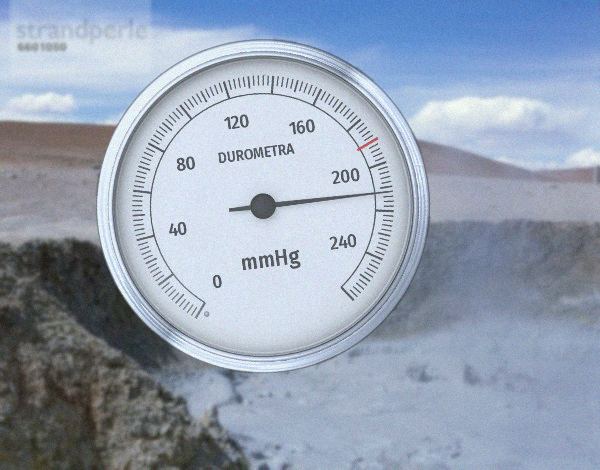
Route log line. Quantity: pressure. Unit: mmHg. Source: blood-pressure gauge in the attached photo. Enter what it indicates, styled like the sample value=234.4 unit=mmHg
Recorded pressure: value=212 unit=mmHg
